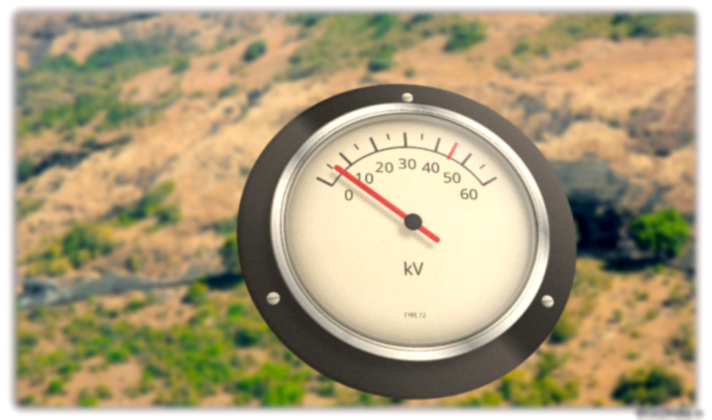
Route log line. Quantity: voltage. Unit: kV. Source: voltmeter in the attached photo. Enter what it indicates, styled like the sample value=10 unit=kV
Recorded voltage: value=5 unit=kV
